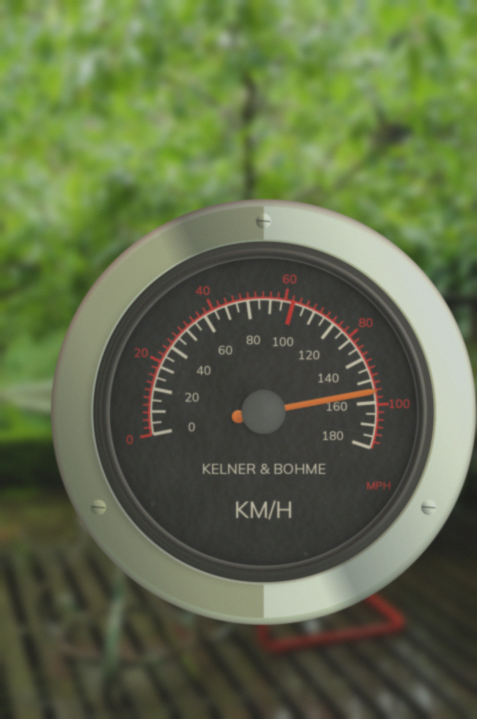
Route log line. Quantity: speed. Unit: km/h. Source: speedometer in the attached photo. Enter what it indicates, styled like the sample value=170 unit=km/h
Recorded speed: value=155 unit=km/h
